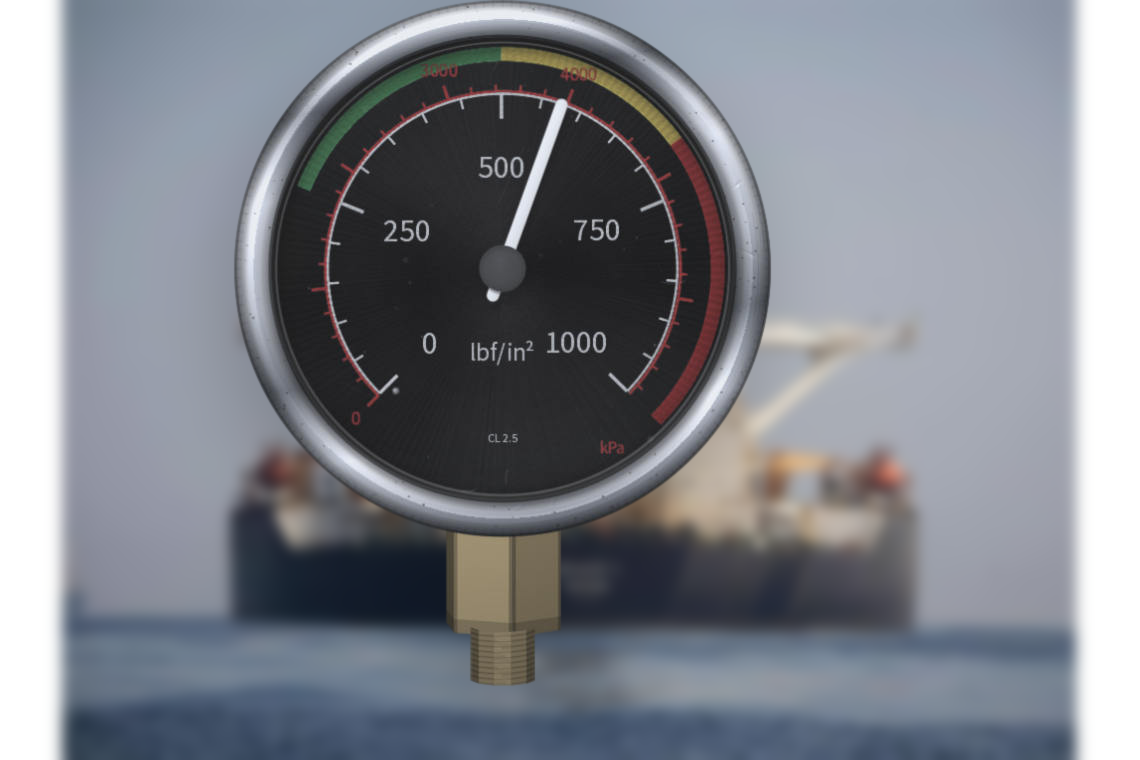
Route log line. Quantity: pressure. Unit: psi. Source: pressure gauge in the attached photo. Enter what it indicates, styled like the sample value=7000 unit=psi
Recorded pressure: value=575 unit=psi
